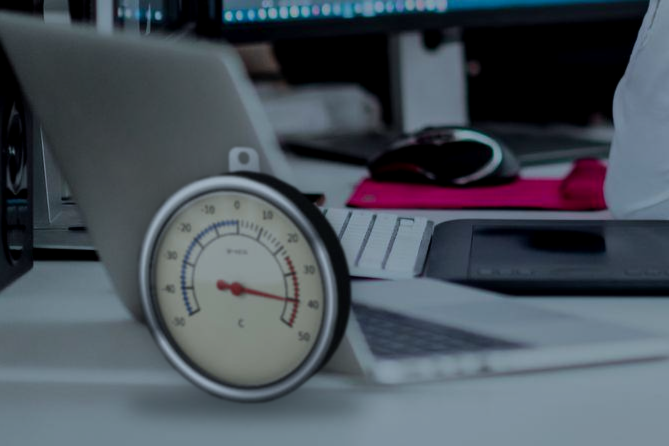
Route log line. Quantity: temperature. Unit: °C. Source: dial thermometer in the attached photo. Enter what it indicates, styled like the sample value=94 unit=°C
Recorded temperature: value=40 unit=°C
